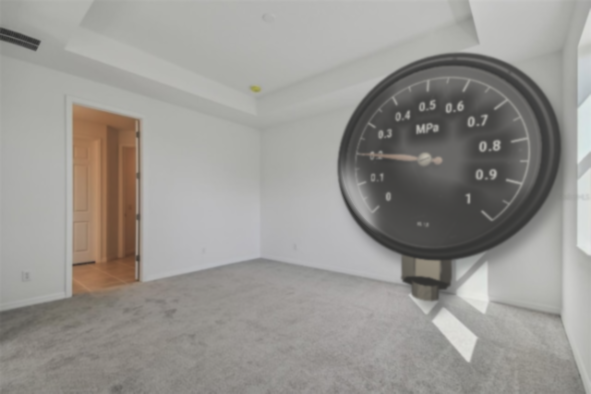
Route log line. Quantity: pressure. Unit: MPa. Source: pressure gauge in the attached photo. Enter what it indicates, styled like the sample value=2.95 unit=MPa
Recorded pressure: value=0.2 unit=MPa
